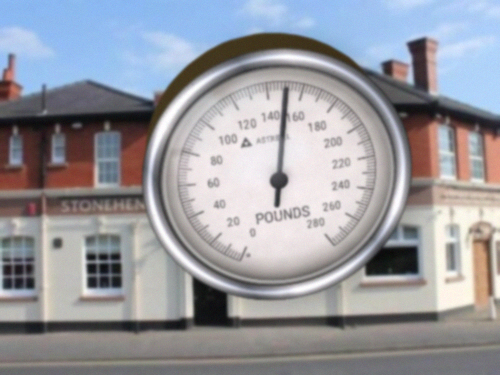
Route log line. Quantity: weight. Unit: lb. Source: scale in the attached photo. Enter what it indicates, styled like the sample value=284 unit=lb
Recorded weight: value=150 unit=lb
